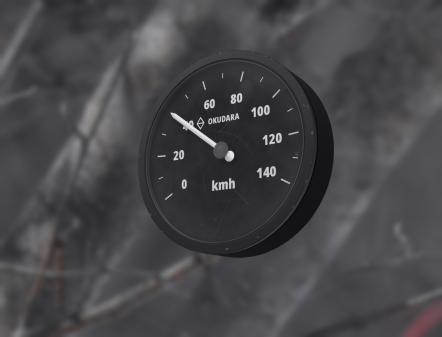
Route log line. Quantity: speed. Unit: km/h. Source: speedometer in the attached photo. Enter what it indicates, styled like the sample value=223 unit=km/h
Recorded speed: value=40 unit=km/h
